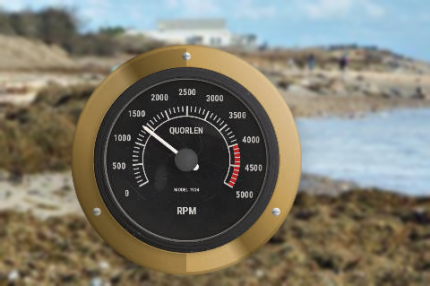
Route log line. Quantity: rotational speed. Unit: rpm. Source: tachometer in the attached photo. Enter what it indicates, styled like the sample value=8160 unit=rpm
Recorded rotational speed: value=1400 unit=rpm
